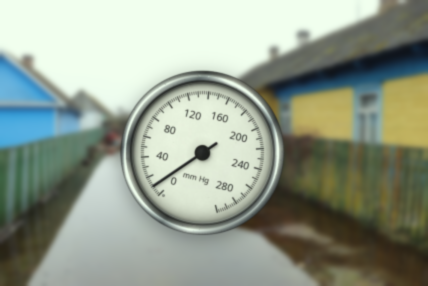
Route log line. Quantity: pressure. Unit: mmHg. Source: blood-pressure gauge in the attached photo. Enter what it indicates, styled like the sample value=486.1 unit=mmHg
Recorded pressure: value=10 unit=mmHg
